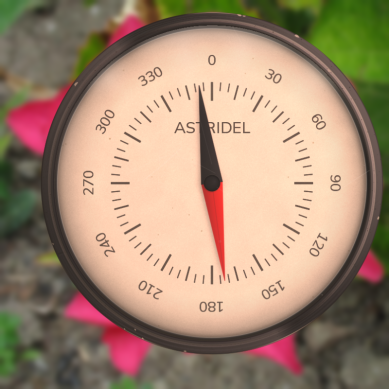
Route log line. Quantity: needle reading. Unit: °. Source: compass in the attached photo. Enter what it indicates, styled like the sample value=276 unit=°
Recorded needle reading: value=172.5 unit=°
